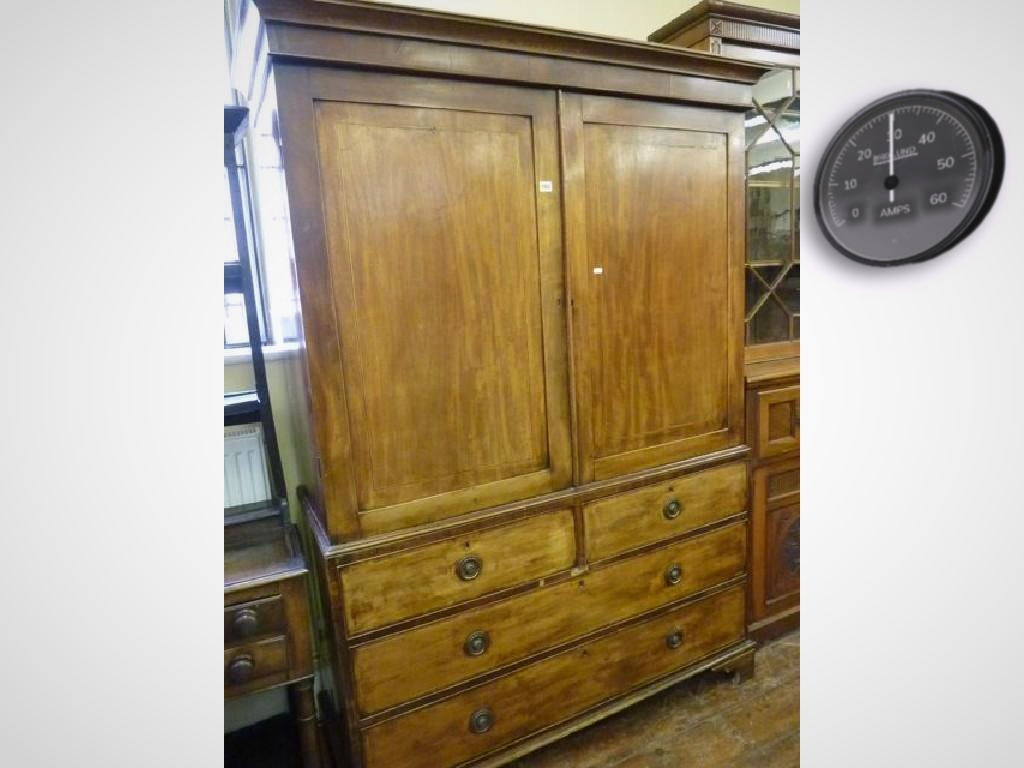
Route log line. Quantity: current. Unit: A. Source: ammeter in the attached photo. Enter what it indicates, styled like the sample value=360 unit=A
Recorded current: value=30 unit=A
